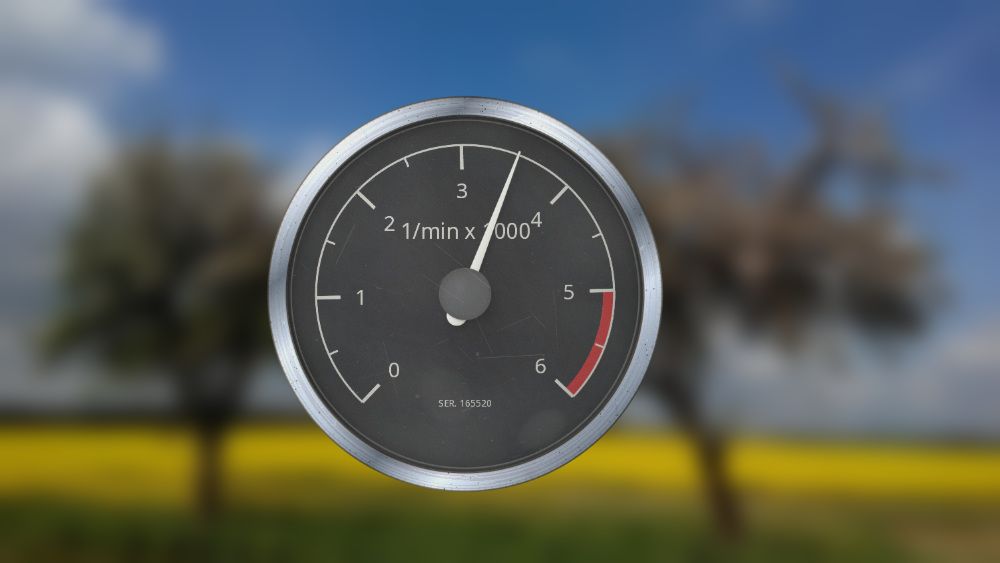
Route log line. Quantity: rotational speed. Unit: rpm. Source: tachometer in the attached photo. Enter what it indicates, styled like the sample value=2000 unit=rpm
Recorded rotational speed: value=3500 unit=rpm
